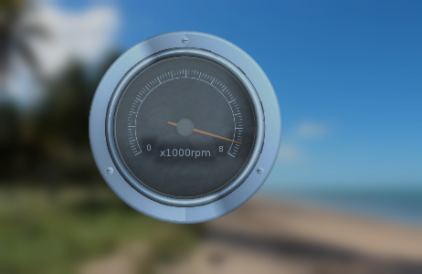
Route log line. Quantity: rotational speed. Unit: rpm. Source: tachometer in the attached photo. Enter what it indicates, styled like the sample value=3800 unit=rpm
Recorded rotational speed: value=7500 unit=rpm
